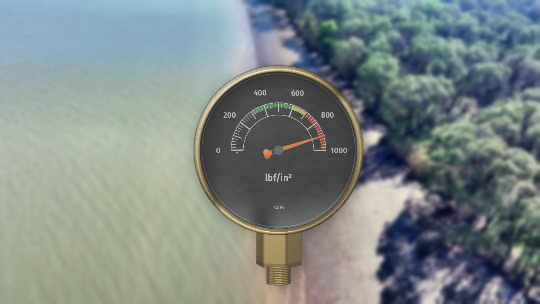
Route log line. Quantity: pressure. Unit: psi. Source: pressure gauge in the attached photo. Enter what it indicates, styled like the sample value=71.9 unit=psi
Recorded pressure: value=900 unit=psi
